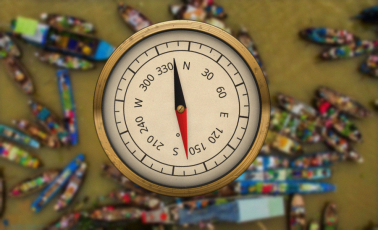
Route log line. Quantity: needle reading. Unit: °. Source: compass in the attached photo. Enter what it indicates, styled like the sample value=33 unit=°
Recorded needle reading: value=165 unit=°
